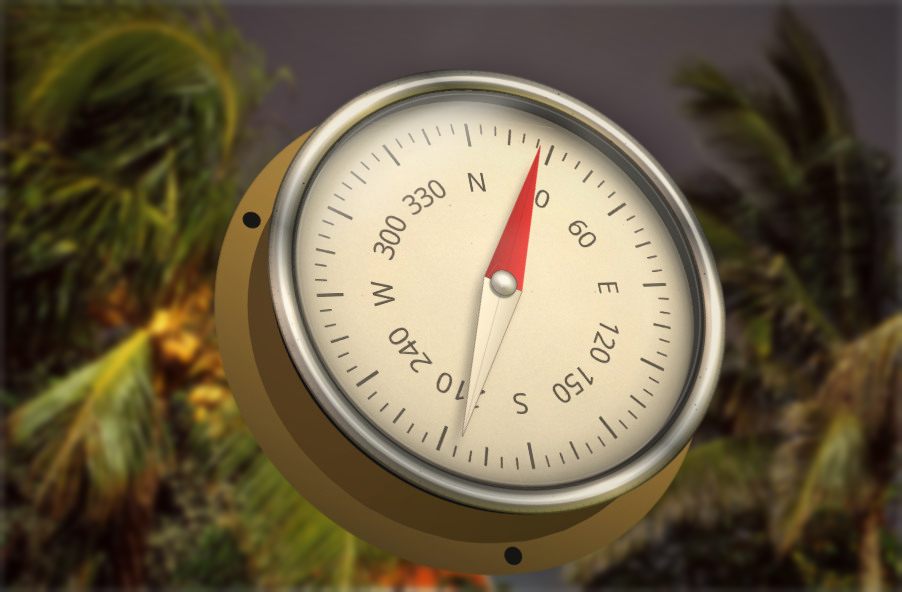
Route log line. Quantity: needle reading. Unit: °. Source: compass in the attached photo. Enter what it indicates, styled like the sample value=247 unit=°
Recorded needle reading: value=25 unit=°
